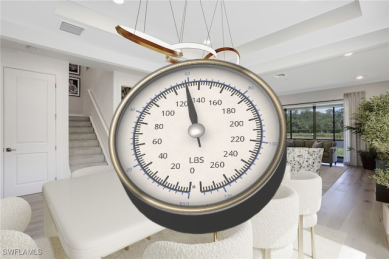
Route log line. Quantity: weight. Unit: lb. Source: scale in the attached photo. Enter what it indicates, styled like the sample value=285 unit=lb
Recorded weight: value=130 unit=lb
